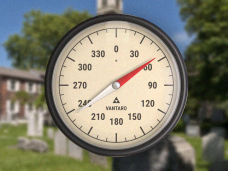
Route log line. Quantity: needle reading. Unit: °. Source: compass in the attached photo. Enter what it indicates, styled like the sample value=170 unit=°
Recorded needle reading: value=55 unit=°
